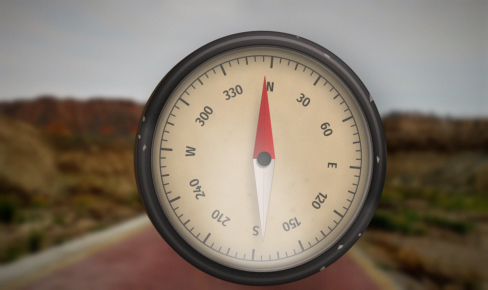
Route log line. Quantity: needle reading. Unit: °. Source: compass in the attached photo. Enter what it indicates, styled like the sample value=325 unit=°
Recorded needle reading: value=355 unit=°
